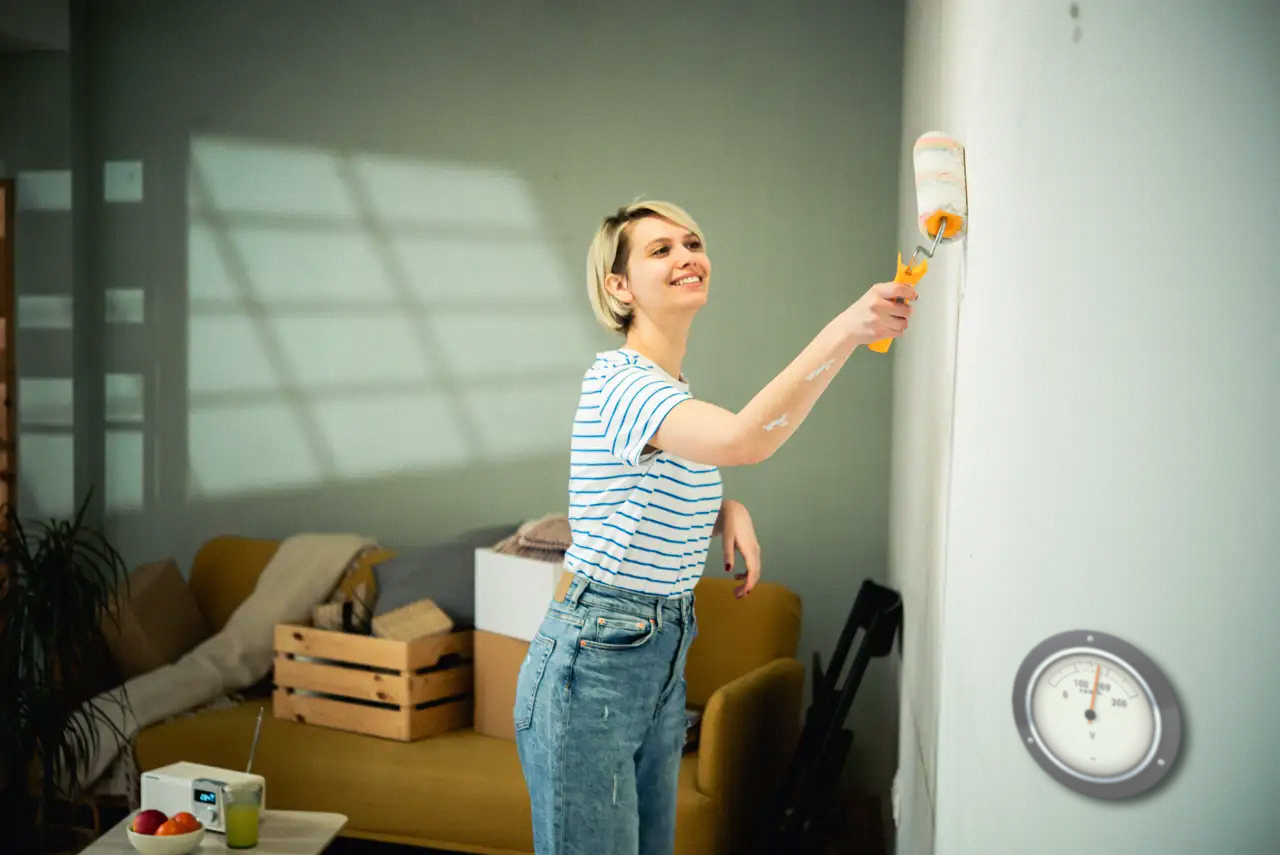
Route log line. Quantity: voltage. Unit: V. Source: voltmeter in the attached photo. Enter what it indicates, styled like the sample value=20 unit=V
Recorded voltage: value=175 unit=V
